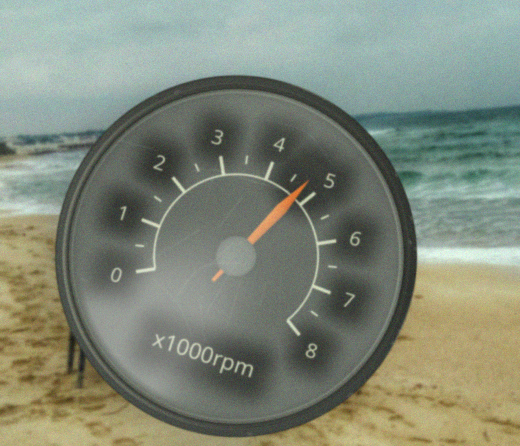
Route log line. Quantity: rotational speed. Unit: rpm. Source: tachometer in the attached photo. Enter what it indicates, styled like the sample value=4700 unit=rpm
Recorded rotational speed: value=4750 unit=rpm
